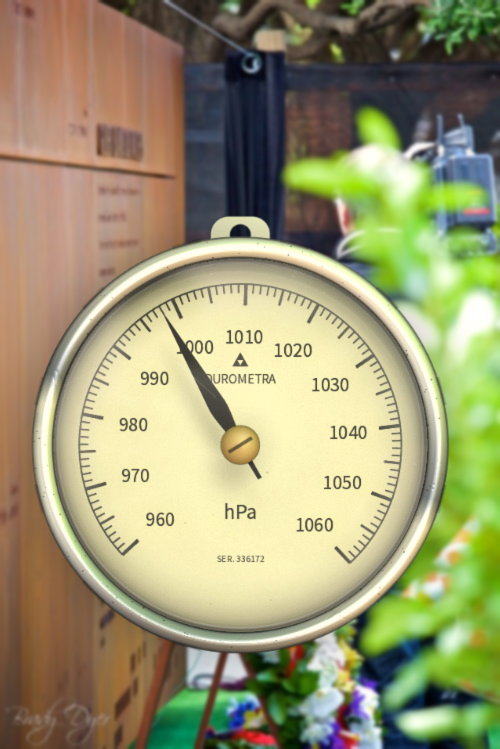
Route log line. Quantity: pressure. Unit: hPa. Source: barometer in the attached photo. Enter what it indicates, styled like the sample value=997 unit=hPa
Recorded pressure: value=998 unit=hPa
